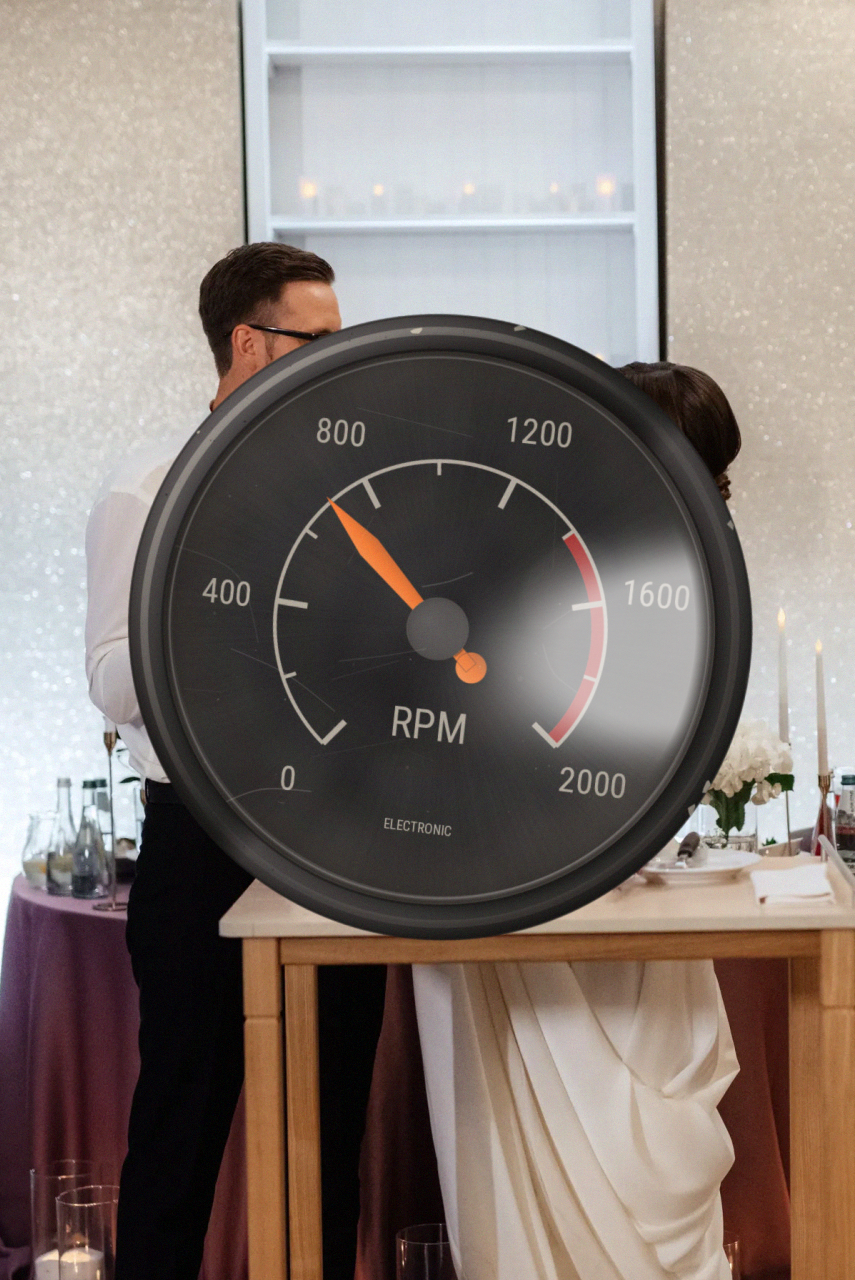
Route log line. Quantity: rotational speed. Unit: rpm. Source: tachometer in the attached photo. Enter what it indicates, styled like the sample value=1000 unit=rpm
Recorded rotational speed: value=700 unit=rpm
